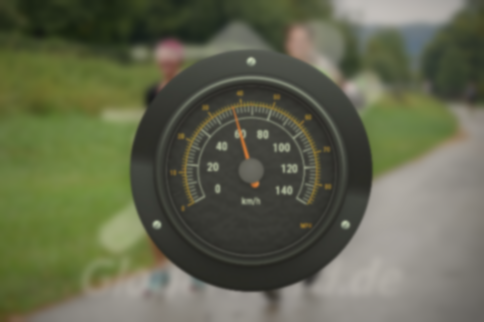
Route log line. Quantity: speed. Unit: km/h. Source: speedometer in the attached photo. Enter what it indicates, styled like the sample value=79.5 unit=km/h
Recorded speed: value=60 unit=km/h
